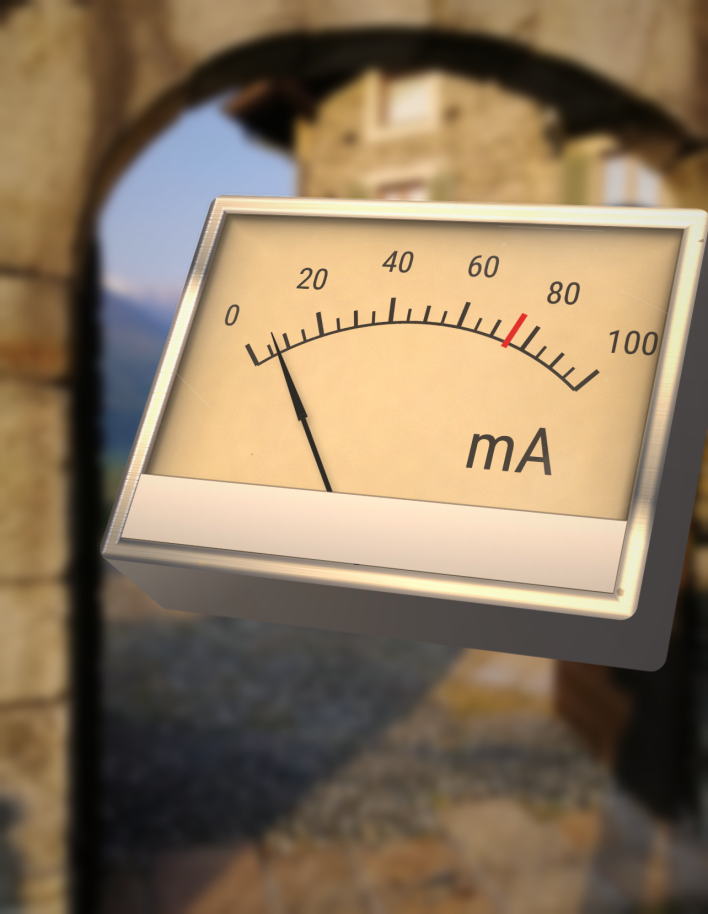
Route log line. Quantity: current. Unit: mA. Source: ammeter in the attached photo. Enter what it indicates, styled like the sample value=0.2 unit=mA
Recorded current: value=7.5 unit=mA
